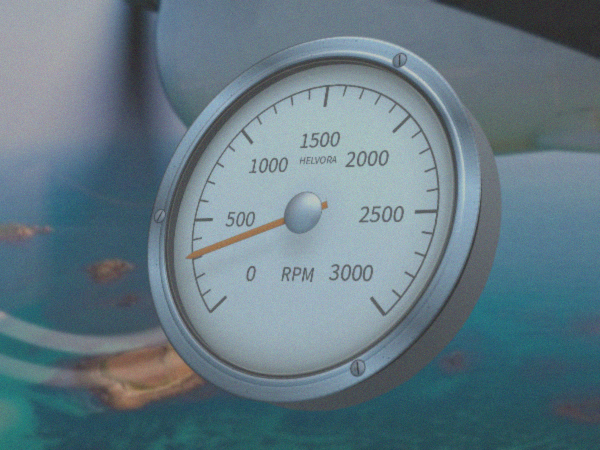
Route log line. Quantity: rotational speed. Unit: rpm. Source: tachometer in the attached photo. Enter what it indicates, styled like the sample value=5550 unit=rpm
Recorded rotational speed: value=300 unit=rpm
